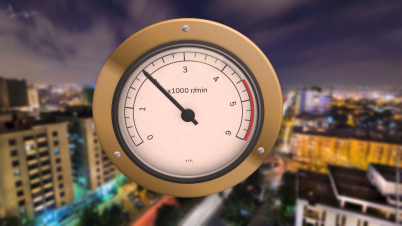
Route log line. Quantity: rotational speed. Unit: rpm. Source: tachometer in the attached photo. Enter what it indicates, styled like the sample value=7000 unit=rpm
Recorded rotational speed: value=2000 unit=rpm
